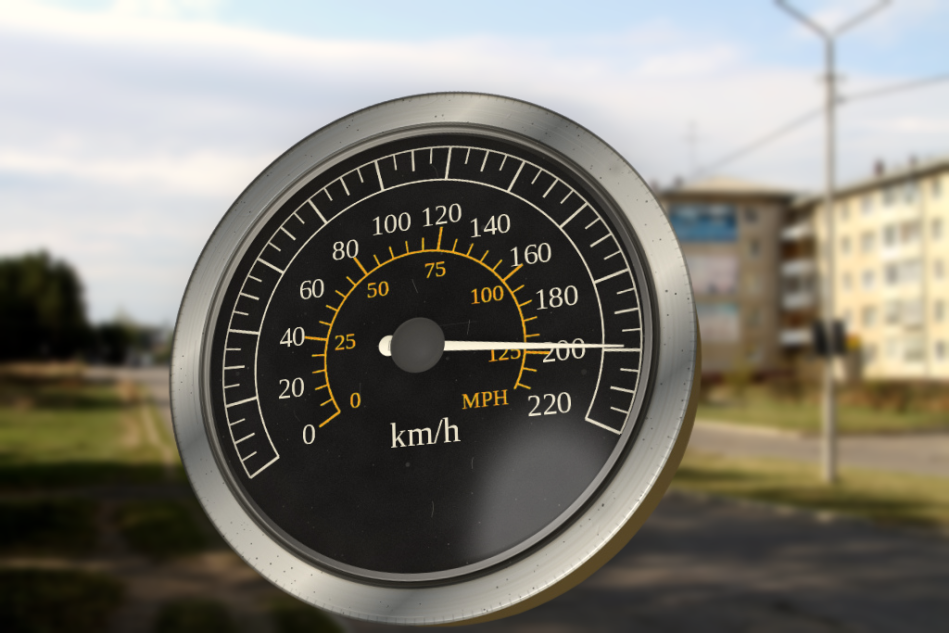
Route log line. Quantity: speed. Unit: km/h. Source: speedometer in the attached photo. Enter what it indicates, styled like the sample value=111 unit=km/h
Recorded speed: value=200 unit=km/h
